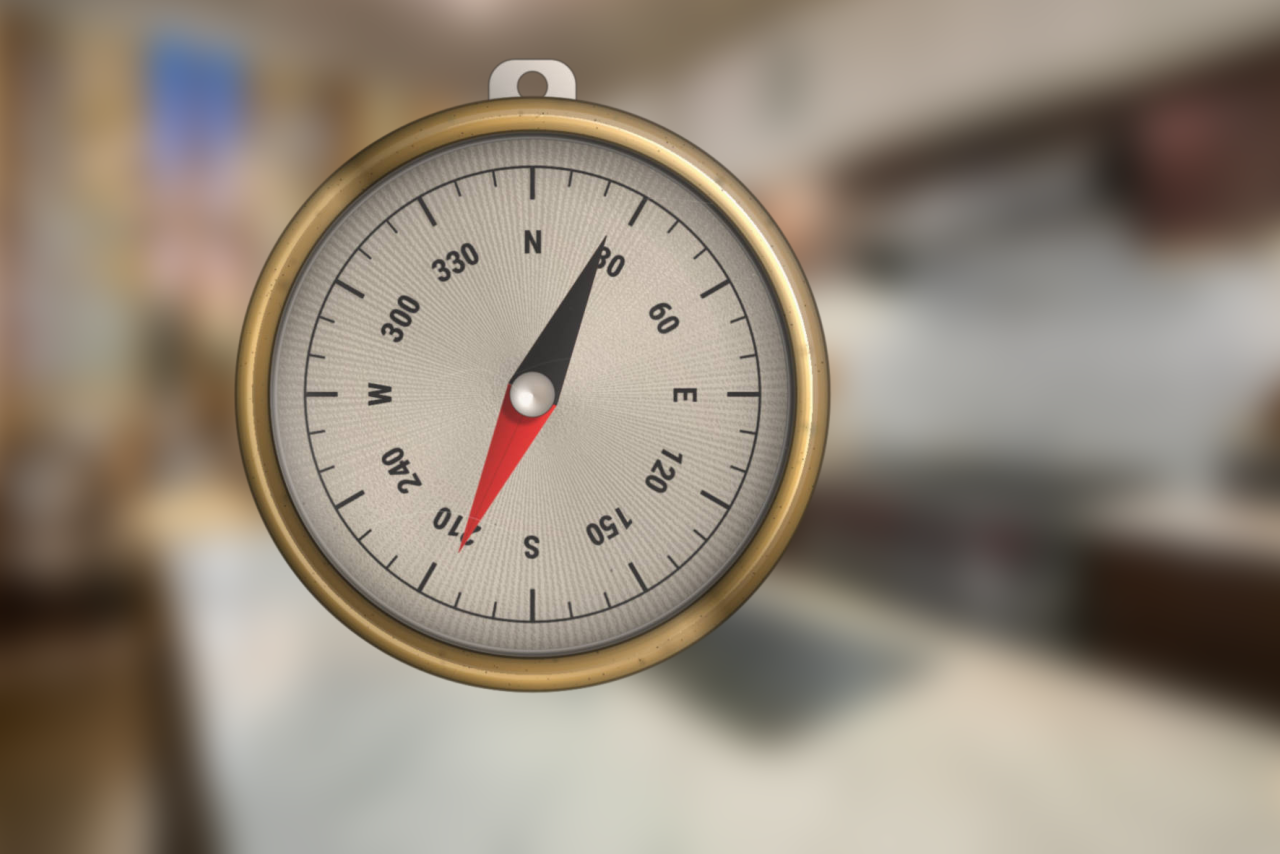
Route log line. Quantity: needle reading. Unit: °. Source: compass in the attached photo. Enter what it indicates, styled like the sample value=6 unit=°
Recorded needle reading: value=205 unit=°
